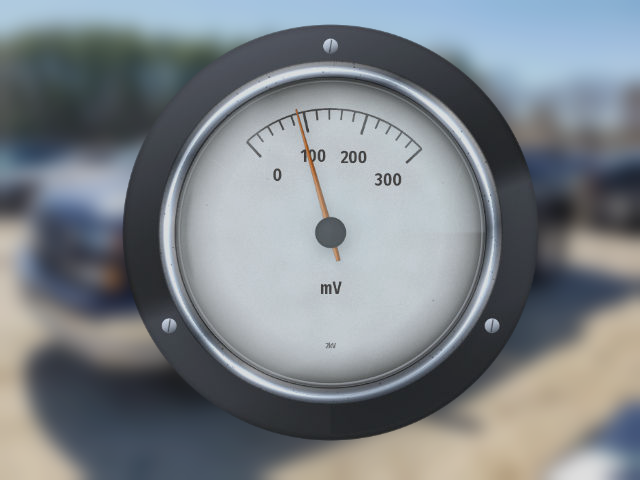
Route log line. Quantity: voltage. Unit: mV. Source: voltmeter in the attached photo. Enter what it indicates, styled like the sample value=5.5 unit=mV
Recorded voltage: value=90 unit=mV
